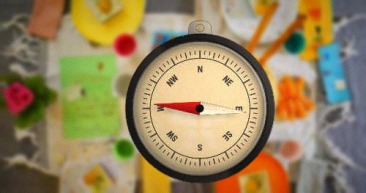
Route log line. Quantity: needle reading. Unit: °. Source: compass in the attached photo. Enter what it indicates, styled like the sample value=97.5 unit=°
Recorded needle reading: value=275 unit=°
